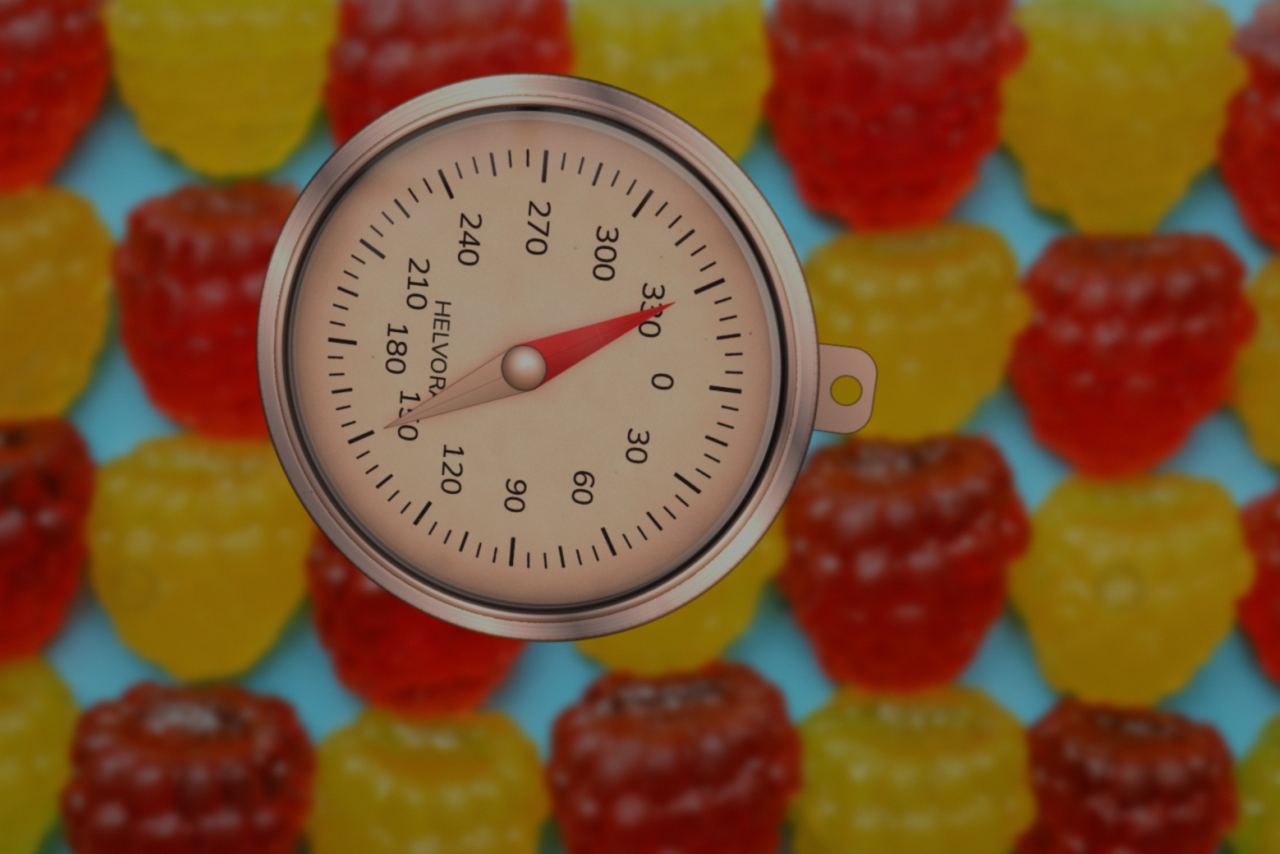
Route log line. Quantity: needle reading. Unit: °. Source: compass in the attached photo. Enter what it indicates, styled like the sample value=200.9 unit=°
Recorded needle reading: value=330 unit=°
